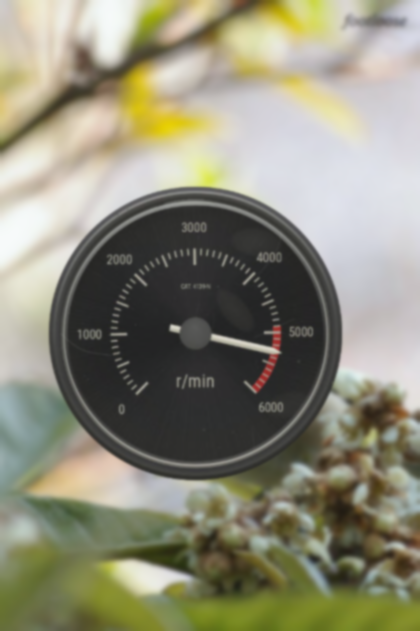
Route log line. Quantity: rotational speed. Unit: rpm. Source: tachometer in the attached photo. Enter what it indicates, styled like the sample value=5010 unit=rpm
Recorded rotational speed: value=5300 unit=rpm
